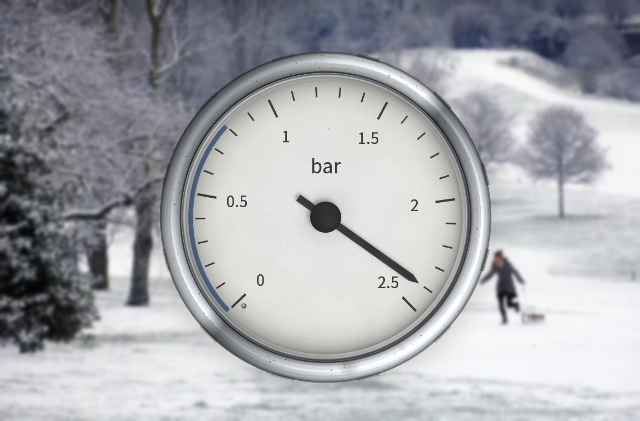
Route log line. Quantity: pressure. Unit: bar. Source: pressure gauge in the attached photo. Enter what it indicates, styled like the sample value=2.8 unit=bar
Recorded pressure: value=2.4 unit=bar
